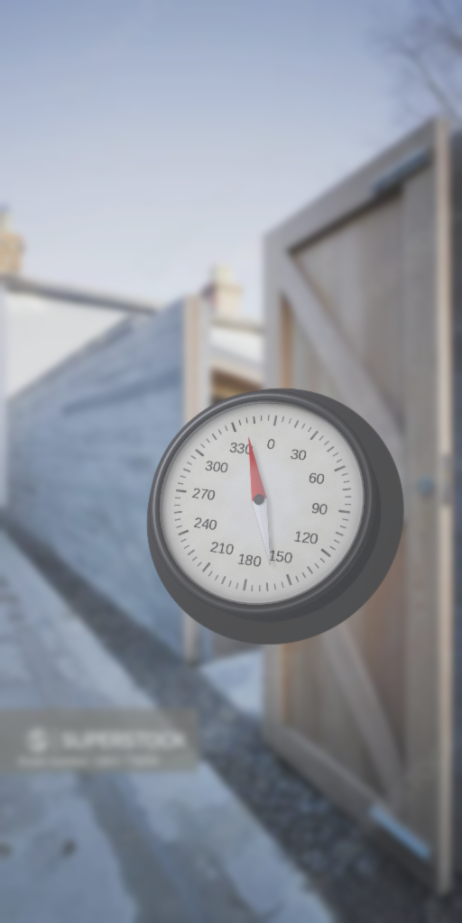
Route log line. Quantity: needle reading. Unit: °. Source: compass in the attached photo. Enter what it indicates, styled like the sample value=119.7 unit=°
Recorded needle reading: value=340 unit=°
